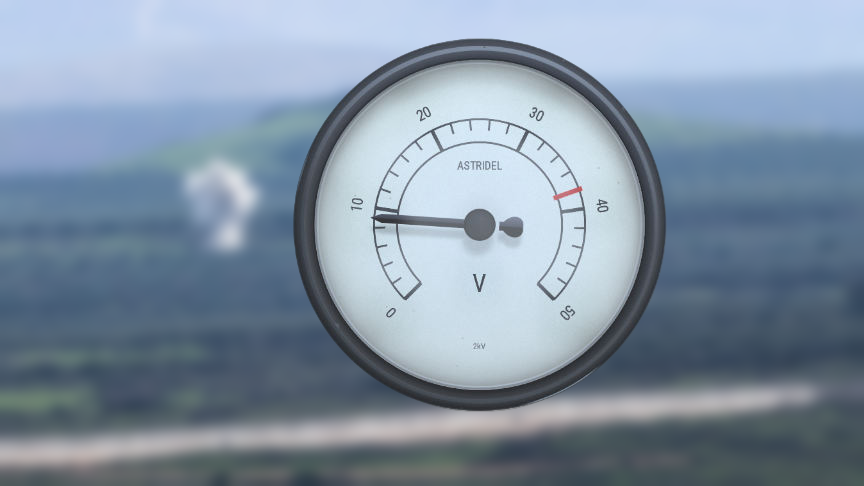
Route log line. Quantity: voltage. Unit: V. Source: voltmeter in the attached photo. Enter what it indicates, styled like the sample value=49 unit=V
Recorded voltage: value=9 unit=V
